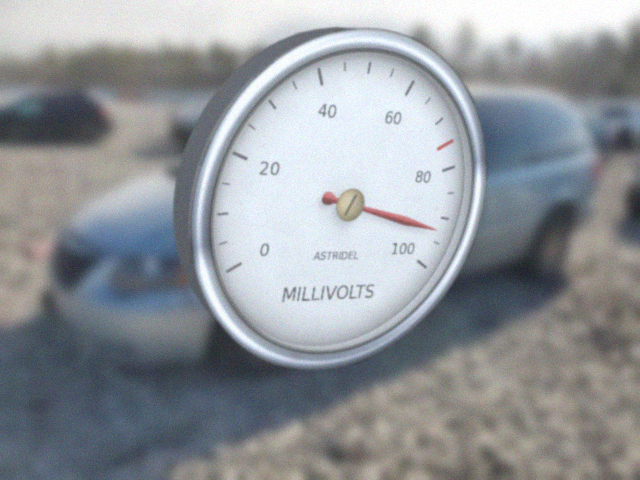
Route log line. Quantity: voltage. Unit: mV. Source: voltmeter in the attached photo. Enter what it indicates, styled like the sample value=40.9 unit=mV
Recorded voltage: value=92.5 unit=mV
